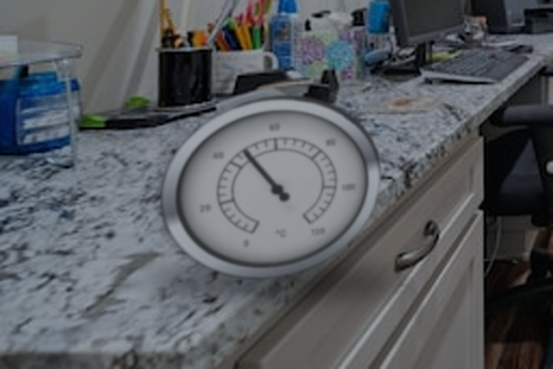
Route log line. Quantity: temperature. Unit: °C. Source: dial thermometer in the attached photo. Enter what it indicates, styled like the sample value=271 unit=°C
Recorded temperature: value=48 unit=°C
